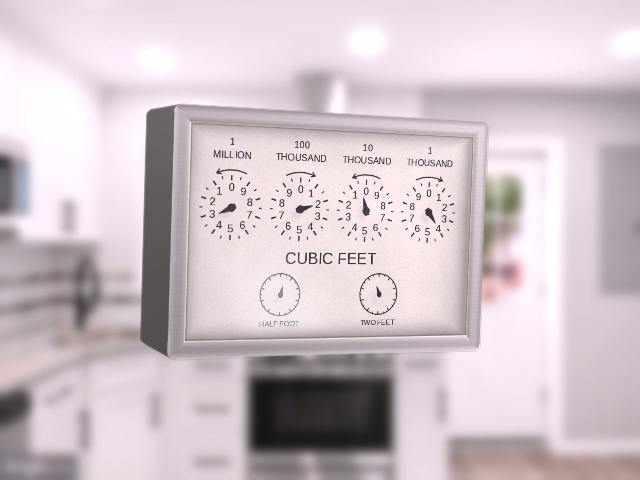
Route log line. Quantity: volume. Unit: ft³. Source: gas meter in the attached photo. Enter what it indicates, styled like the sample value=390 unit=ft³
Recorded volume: value=320400 unit=ft³
